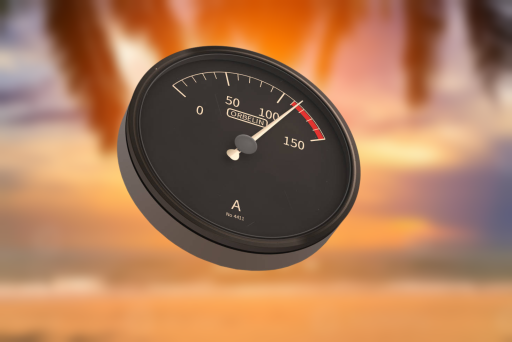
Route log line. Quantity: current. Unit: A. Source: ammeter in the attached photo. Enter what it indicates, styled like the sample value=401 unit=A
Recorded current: value=115 unit=A
